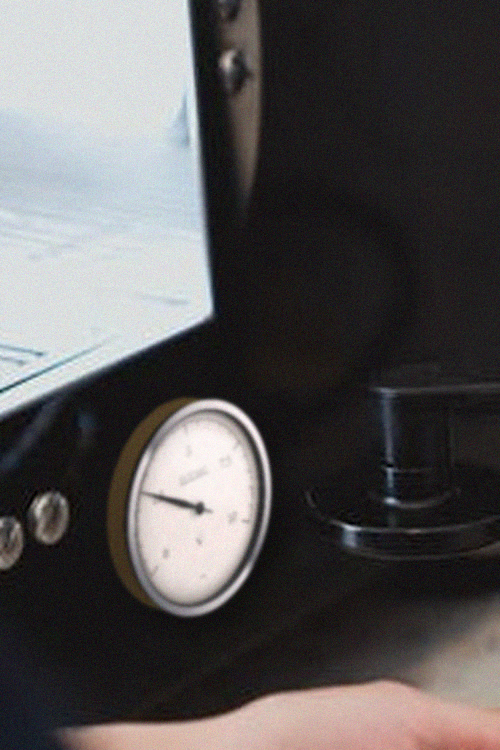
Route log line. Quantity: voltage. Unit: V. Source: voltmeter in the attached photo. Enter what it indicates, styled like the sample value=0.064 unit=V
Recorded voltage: value=2.5 unit=V
